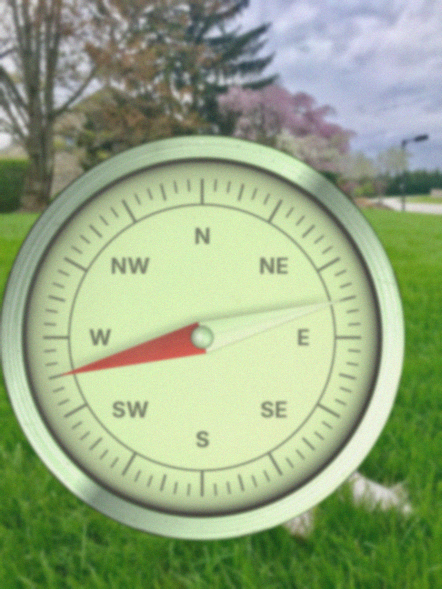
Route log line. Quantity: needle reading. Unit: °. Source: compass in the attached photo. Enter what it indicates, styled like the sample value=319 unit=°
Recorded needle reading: value=255 unit=°
